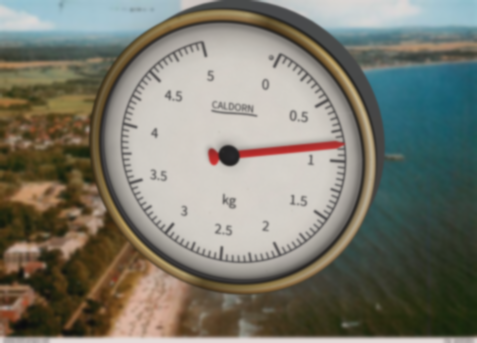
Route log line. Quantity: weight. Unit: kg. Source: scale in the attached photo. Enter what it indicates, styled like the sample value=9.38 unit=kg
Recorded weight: value=0.85 unit=kg
